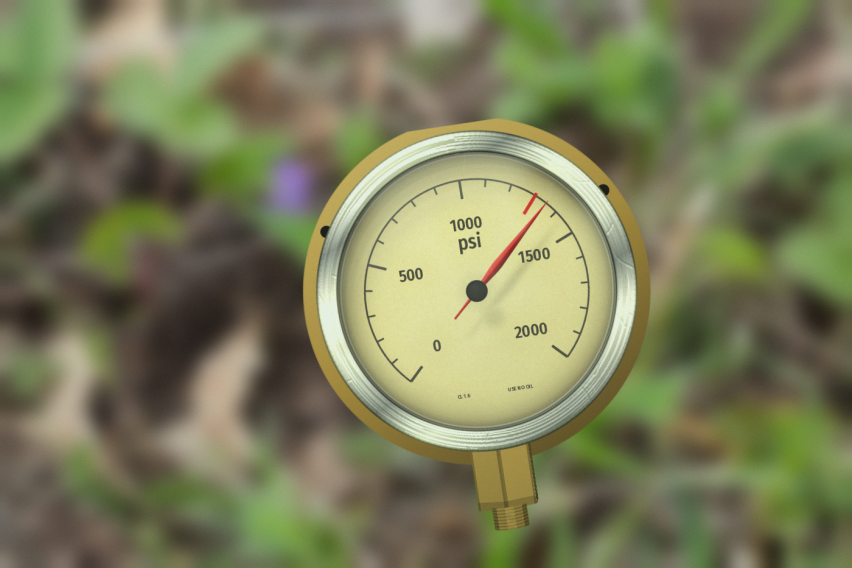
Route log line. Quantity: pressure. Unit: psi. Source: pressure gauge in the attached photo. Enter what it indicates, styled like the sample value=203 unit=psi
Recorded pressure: value=1350 unit=psi
